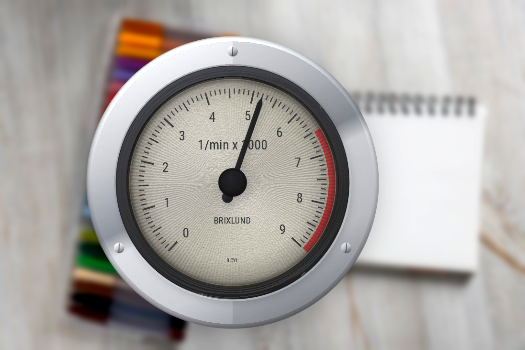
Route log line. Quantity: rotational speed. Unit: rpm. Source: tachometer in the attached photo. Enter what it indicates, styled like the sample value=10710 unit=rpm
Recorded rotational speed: value=5200 unit=rpm
